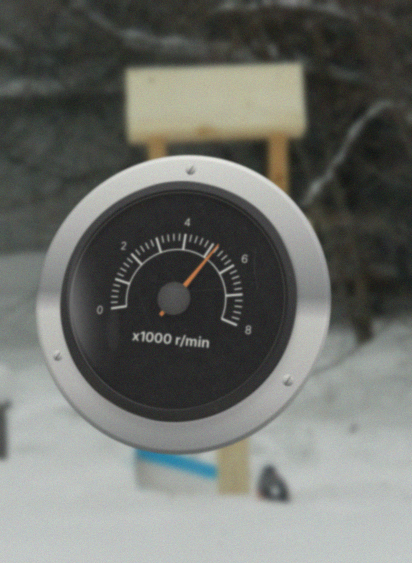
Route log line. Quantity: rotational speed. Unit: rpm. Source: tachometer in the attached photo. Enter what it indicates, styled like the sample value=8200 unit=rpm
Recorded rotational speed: value=5200 unit=rpm
